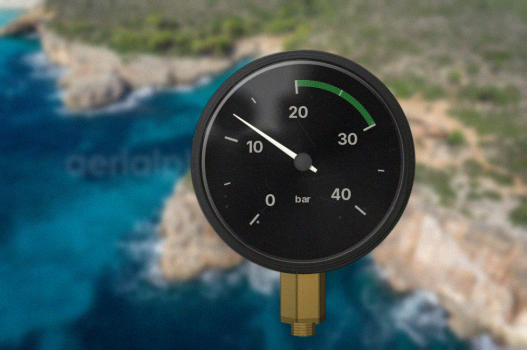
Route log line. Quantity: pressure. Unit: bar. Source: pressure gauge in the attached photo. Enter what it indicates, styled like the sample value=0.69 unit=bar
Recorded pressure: value=12.5 unit=bar
